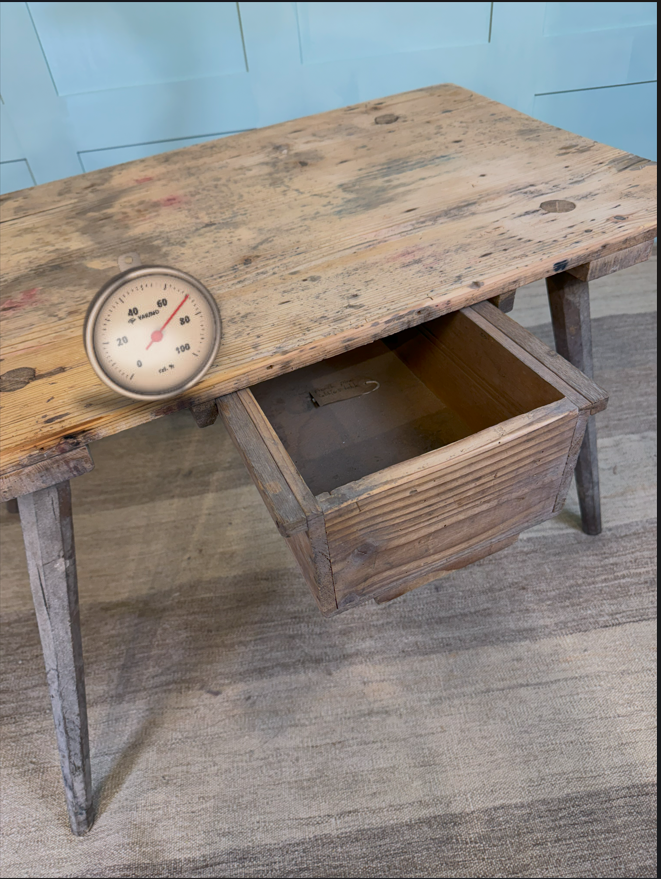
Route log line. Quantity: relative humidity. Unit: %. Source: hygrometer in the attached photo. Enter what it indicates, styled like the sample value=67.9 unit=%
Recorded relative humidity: value=70 unit=%
